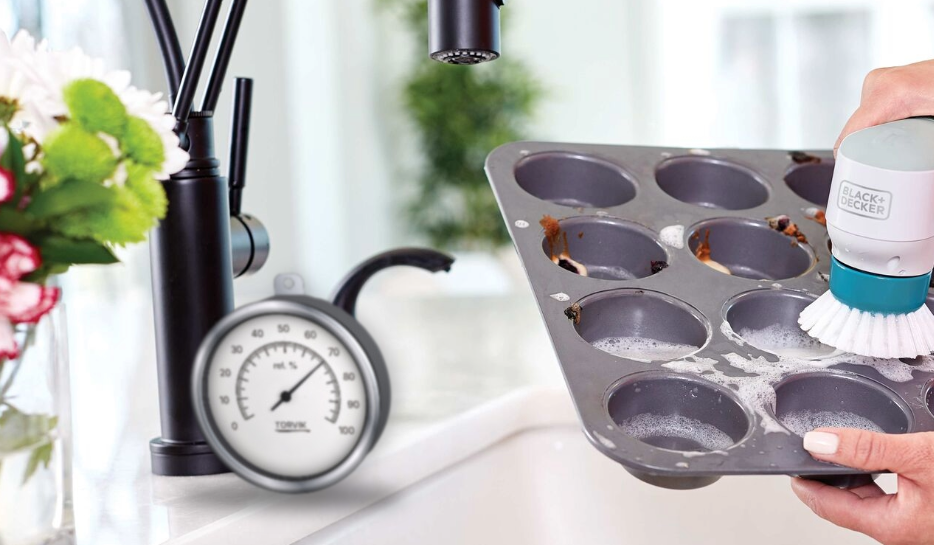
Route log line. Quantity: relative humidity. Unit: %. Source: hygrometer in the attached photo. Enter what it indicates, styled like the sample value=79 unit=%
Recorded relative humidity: value=70 unit=%
